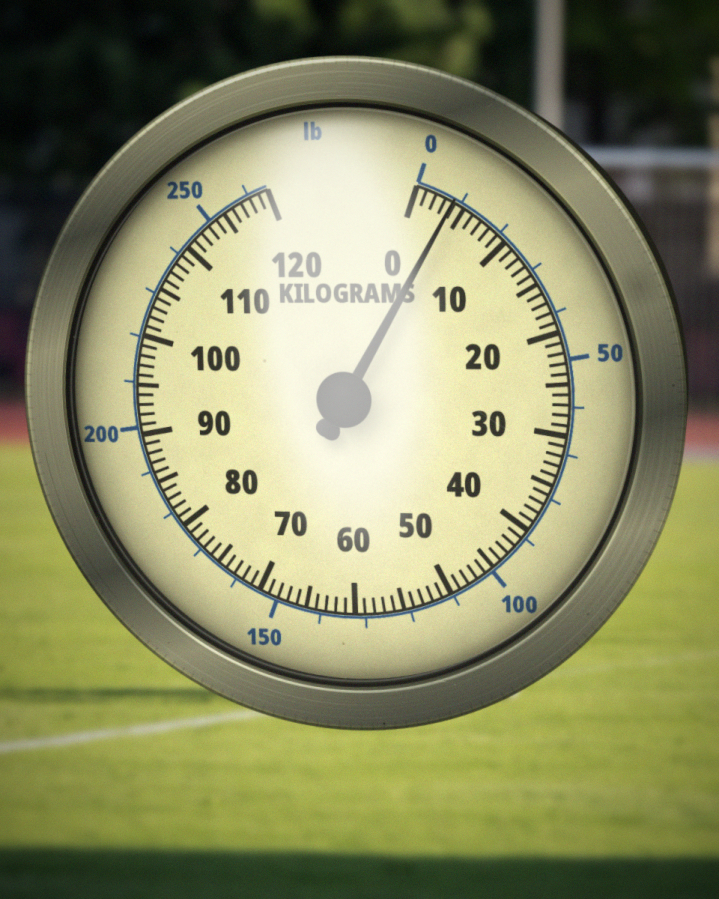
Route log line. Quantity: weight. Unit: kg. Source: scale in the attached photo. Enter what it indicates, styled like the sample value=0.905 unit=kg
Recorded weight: value=4 unit=kg
